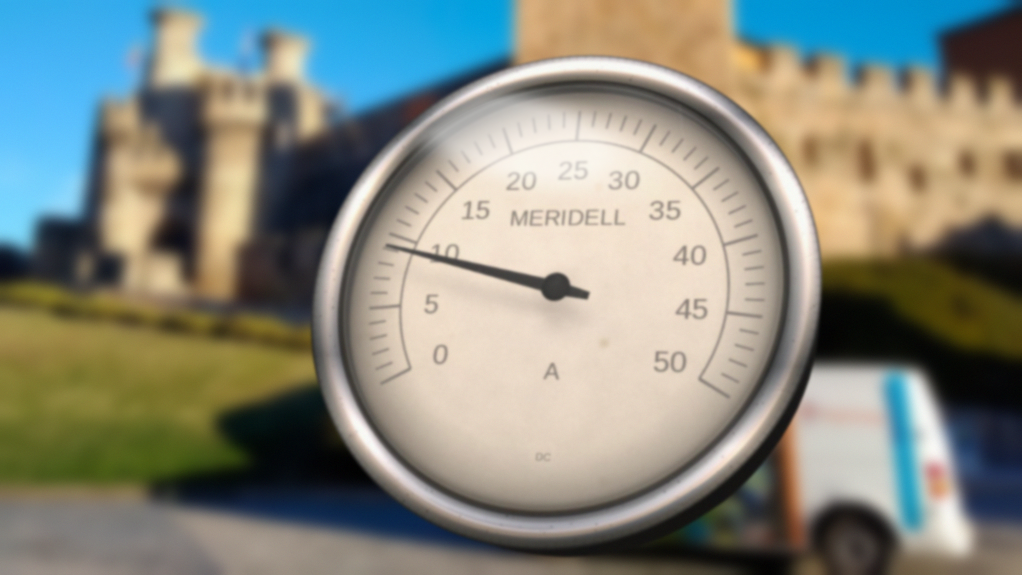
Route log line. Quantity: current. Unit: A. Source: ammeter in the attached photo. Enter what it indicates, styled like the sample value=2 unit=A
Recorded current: value=9 unit=A
